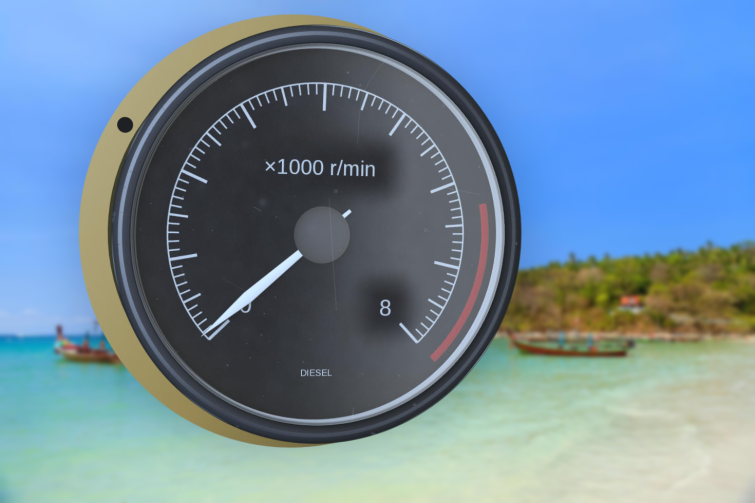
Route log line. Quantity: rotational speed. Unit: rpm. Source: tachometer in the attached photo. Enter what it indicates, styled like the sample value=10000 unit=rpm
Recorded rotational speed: value=100 unit=rpm
